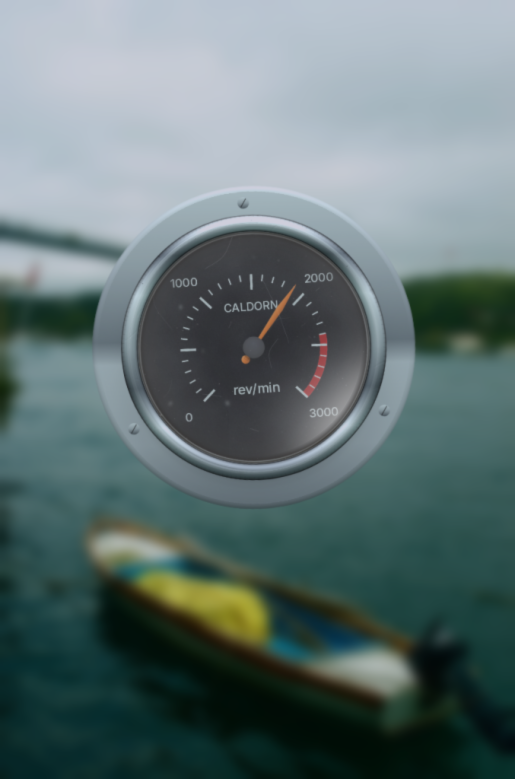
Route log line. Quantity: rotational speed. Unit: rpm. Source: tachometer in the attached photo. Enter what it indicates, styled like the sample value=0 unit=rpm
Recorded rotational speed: value=1900 unit=rpm
